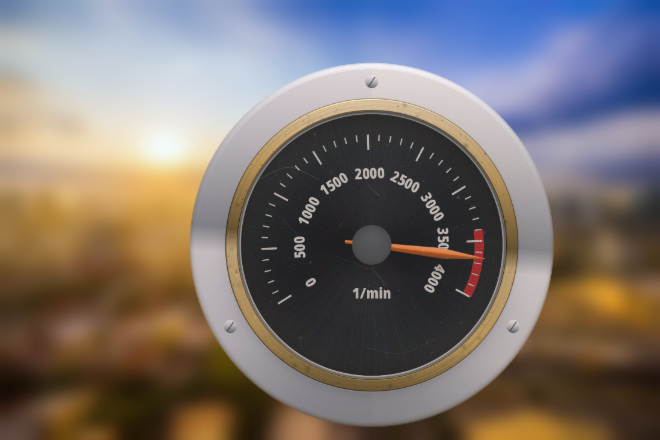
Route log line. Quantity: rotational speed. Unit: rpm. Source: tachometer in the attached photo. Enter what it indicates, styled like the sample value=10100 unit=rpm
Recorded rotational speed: value=3650 unit=rpm
